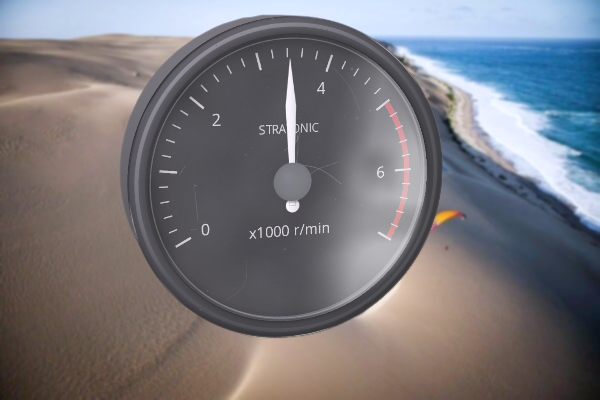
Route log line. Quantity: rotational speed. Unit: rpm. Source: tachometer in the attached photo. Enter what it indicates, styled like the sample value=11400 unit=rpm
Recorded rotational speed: value=3400 unit=rpm
